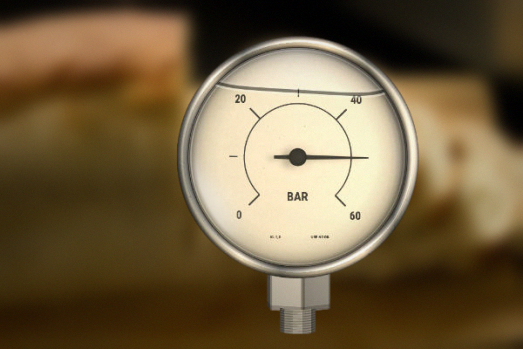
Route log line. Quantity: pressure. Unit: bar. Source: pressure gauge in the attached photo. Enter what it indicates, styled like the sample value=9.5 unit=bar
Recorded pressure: value=50 unit=bar
